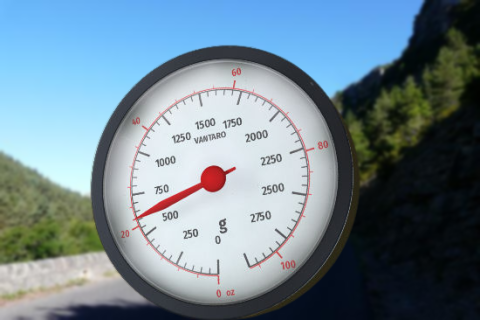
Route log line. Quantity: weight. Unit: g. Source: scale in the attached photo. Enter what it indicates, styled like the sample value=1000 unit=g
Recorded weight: value=600 unit=g
